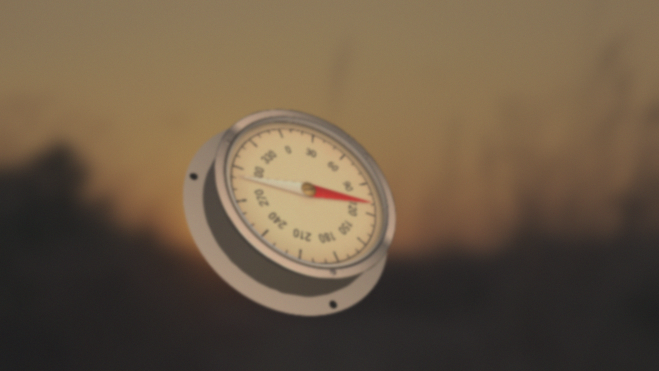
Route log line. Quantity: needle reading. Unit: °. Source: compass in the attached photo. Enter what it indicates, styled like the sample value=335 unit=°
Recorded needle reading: value=110 unit=°
